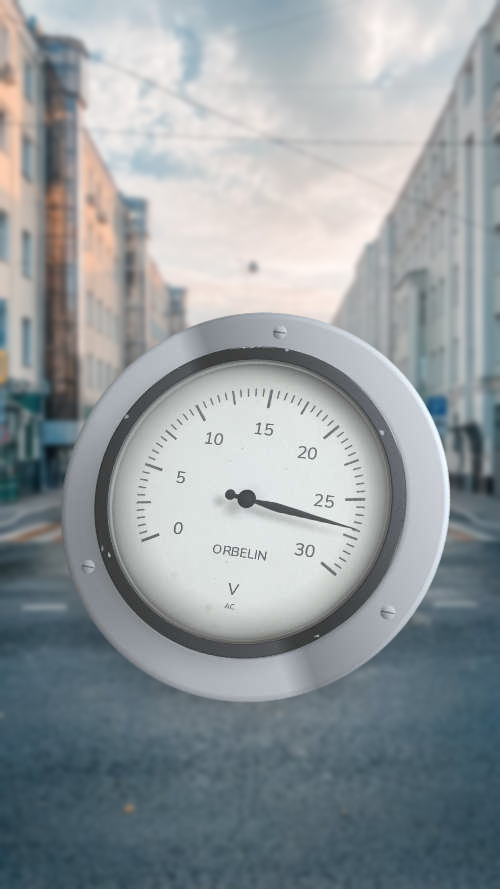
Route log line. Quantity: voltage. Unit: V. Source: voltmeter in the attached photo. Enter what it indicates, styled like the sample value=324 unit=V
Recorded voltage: value=27 unit=V
